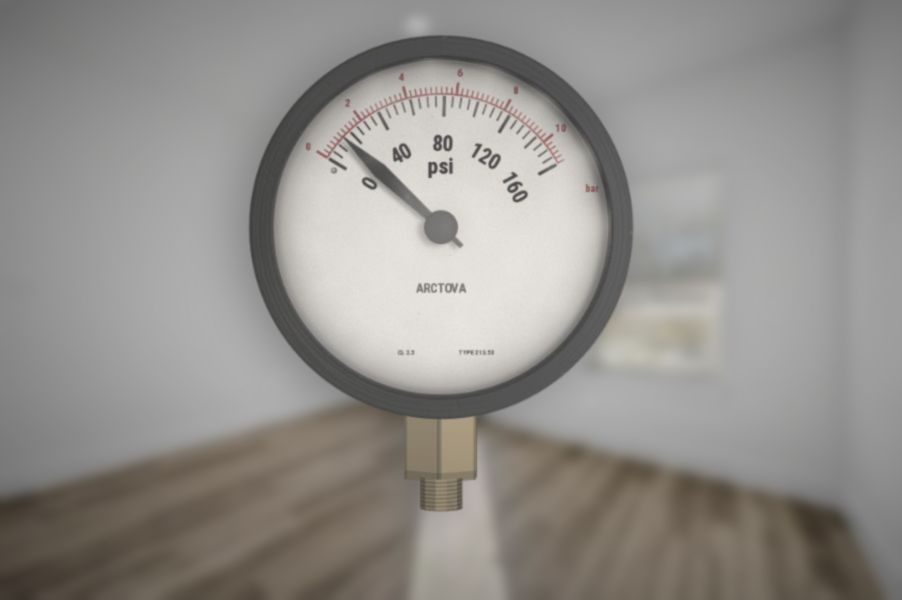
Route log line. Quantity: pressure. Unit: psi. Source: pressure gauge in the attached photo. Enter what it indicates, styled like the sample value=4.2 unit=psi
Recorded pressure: value=15 unit=psi
